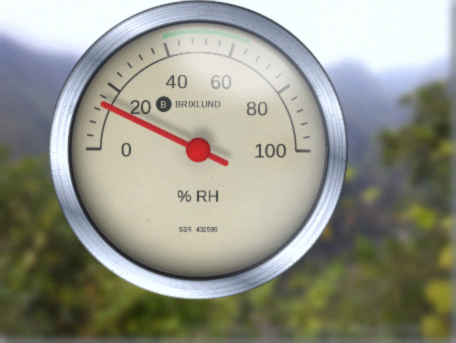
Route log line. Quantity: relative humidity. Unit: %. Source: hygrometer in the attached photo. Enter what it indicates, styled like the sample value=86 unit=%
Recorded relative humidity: value=14 unit=%
